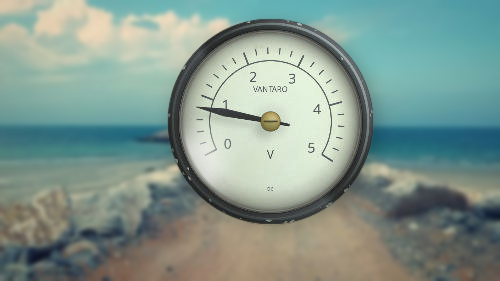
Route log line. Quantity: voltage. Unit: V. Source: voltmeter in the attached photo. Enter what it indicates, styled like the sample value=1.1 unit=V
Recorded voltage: value=0.8 unit=V
